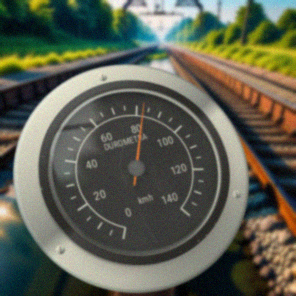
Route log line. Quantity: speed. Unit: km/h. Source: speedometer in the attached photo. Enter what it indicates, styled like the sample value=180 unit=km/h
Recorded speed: value=82.5 unit=km/h
